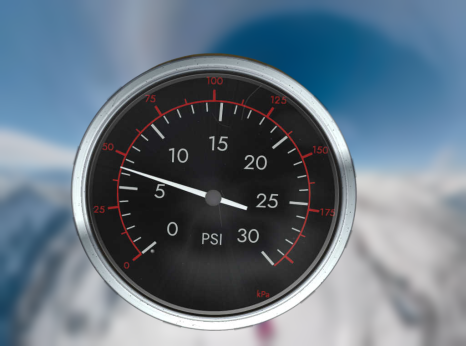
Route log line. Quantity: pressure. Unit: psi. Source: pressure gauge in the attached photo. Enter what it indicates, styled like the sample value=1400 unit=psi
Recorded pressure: value=6.5 unit=psi
